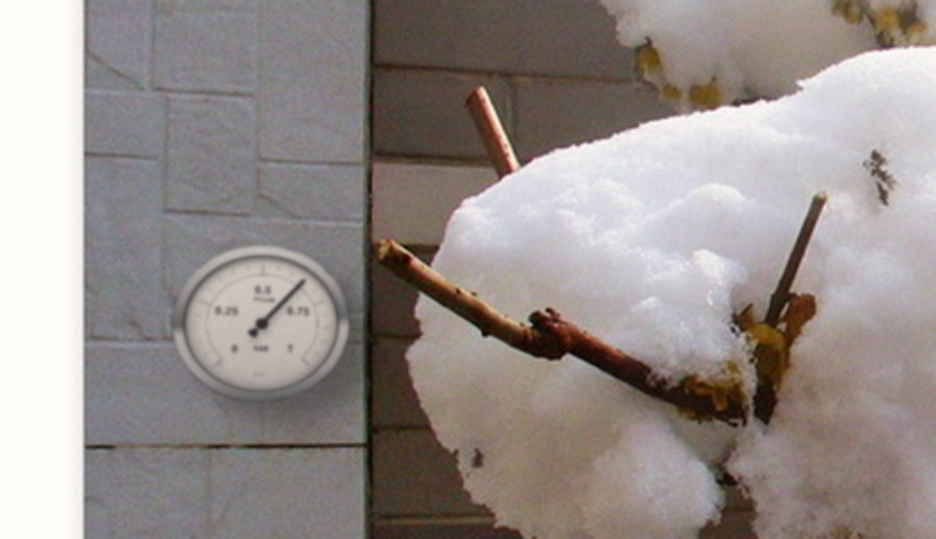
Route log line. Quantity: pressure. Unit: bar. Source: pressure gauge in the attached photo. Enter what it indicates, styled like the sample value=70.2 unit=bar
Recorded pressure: value=0.65 unit=bar
